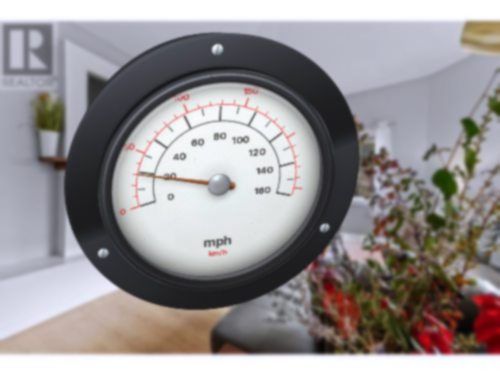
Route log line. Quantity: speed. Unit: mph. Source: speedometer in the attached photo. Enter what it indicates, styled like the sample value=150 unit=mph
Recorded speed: value=20 unit=mph
